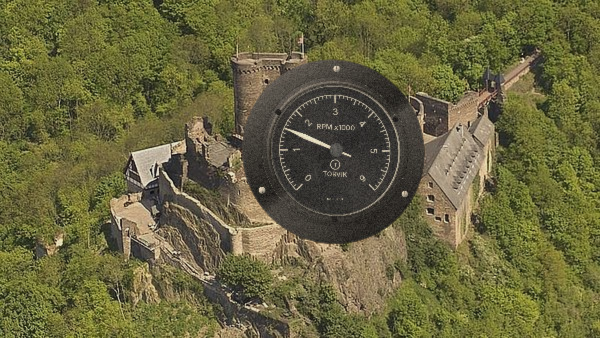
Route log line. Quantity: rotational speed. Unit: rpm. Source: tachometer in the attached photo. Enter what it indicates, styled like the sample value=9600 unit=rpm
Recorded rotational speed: value=1500 unit=rpm
